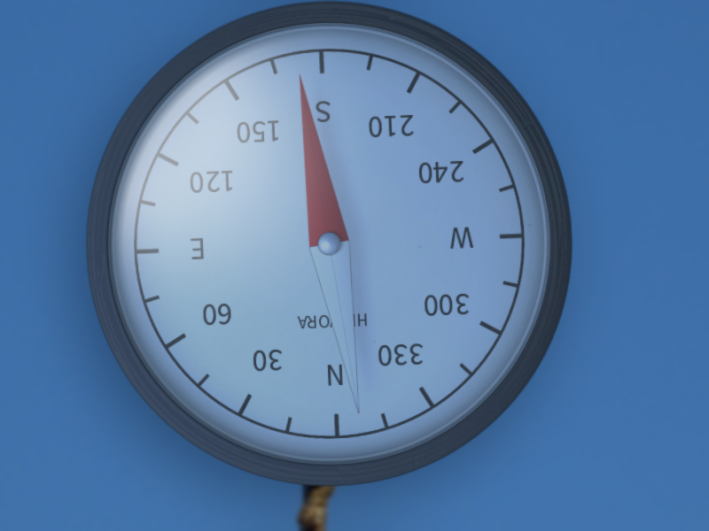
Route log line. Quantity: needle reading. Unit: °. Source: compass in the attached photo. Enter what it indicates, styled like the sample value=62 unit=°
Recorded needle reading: value=172.5 unit=°
